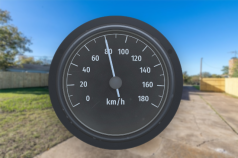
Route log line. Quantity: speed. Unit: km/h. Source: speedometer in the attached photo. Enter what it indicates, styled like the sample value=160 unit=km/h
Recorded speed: value=80 unit=km/h
